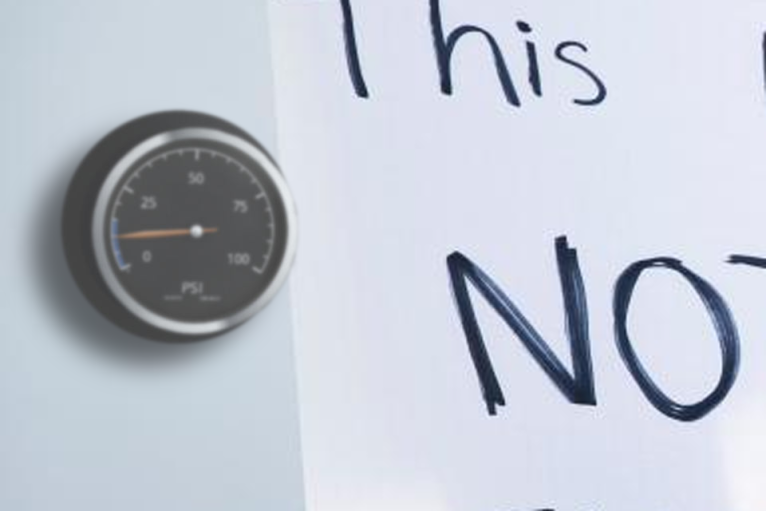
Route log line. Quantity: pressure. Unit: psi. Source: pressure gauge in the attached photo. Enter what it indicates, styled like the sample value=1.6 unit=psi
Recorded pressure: value=10 unit=psi
